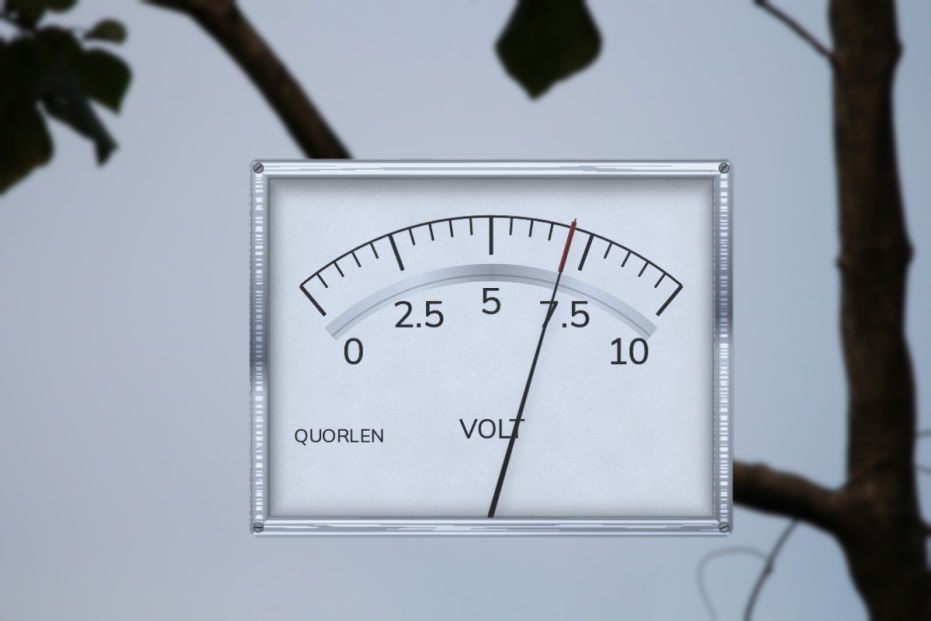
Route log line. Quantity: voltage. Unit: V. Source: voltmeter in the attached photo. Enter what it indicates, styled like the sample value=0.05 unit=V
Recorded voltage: value=7 unit=V
